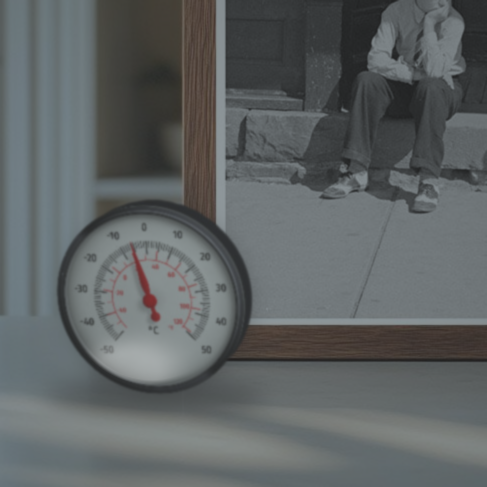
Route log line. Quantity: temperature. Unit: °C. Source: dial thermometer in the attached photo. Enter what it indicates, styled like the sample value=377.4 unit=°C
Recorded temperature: value=-5 unit=°C
